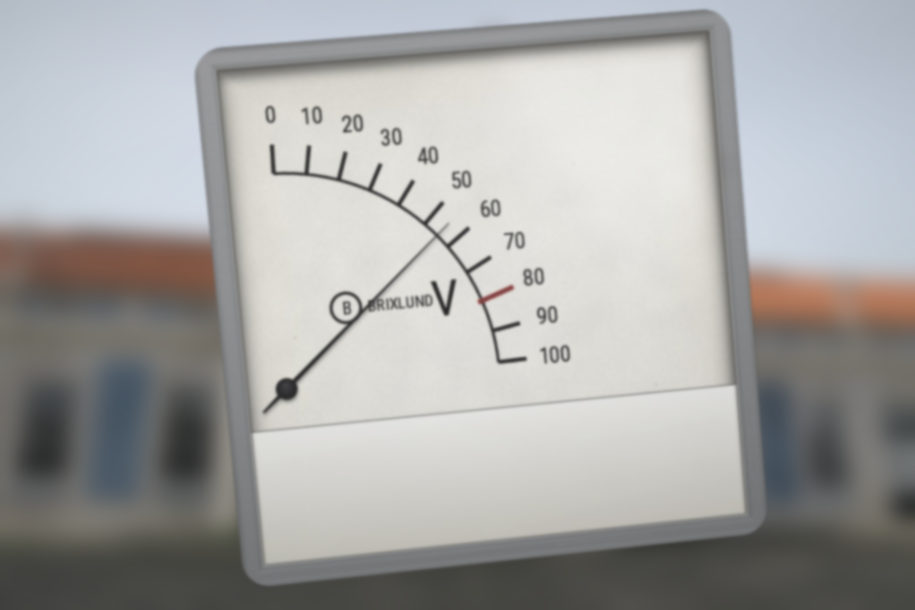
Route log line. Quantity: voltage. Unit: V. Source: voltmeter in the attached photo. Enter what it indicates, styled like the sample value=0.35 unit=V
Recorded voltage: value=55 unit=V
